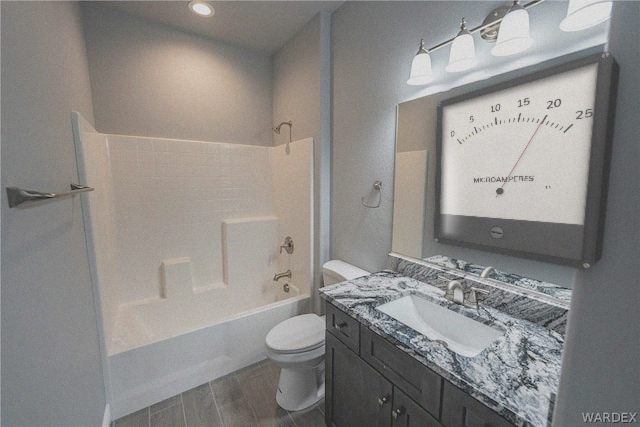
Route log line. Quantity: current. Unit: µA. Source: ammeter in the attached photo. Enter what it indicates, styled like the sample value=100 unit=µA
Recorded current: value=20 unit=µA
